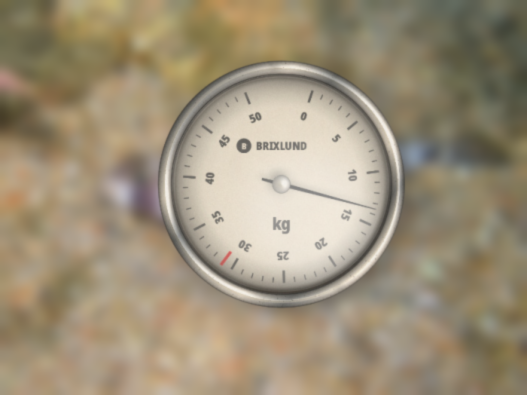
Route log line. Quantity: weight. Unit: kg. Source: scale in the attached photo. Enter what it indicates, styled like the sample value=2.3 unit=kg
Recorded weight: value=13.5 unit=kg
